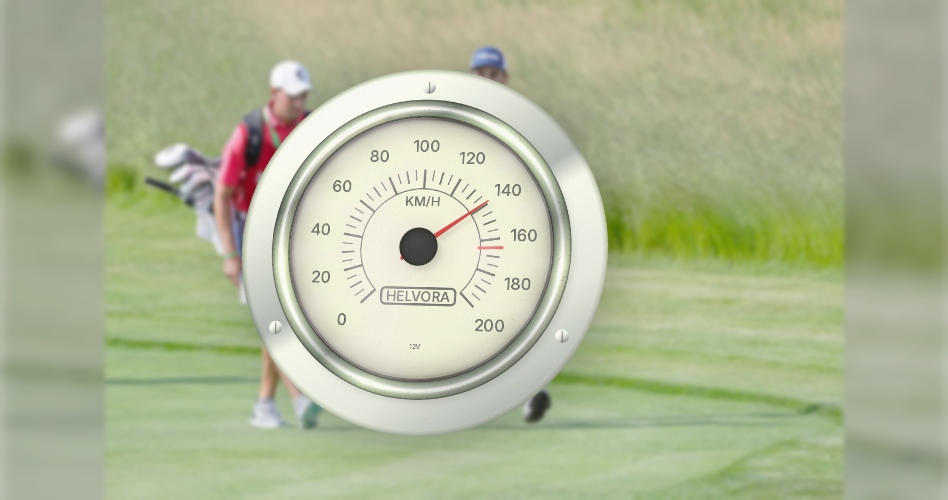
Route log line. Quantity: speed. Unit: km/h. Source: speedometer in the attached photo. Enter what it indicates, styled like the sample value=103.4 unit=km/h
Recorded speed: value=140 unit=km/h
